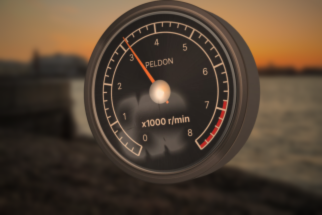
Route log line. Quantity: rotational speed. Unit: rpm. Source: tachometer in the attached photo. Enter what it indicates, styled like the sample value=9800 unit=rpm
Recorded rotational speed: value=3200 unit=rpm
